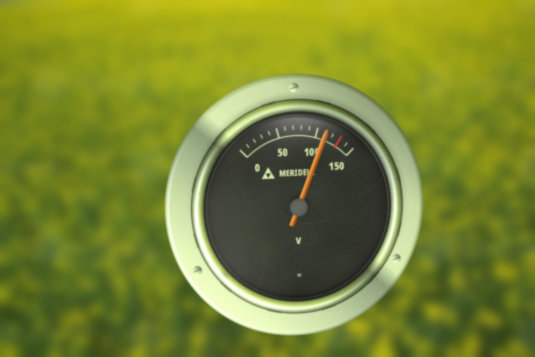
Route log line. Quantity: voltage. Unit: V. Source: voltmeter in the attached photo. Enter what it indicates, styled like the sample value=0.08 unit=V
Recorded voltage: value=110 unit=V
